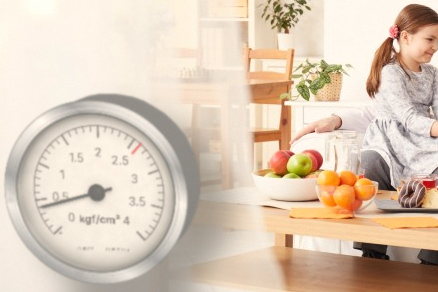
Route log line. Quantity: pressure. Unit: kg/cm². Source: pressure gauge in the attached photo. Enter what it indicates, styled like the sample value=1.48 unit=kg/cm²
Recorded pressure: value=0.4 unit=kg/cm²
